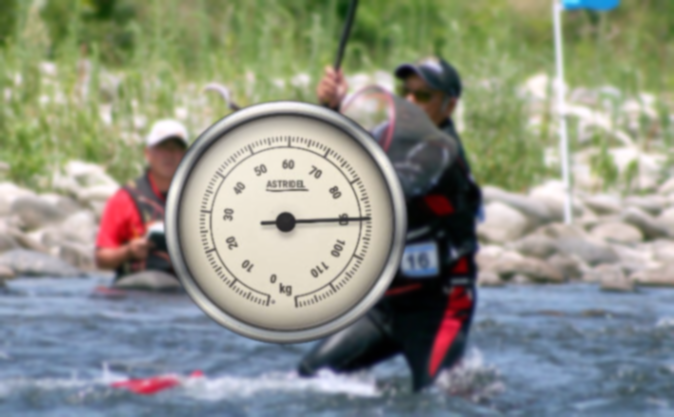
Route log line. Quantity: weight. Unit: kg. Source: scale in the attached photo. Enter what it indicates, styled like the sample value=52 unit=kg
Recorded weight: value=90 unit=kg
